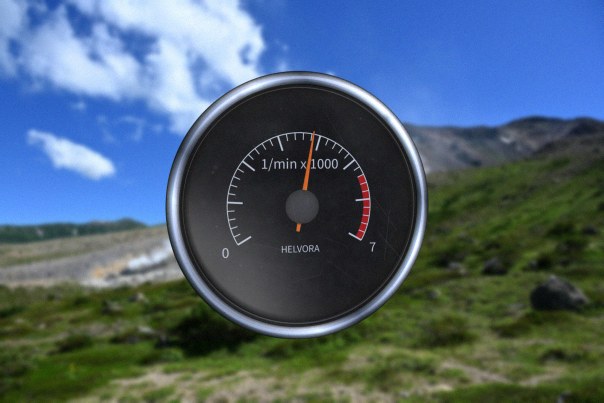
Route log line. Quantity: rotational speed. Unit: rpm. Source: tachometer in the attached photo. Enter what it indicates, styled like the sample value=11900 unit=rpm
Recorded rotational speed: value=3800 unit=rpm
